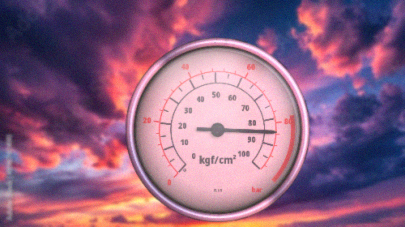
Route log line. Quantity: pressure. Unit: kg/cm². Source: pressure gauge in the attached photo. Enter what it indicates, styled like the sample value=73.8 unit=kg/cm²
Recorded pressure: value=85 unit=kg/cm²
